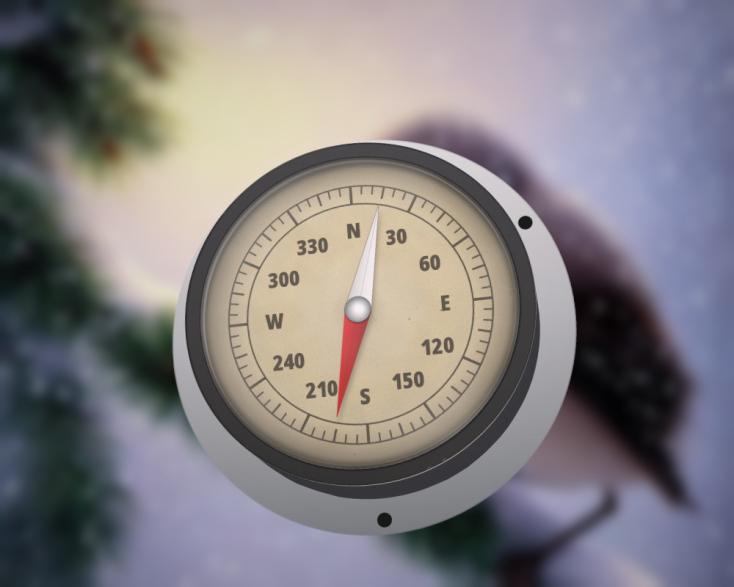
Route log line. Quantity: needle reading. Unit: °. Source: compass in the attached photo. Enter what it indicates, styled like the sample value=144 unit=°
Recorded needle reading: value=195 unit=°
